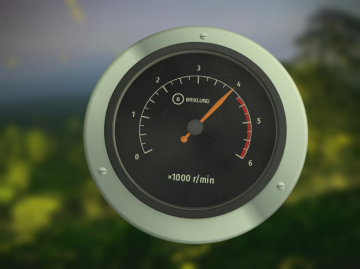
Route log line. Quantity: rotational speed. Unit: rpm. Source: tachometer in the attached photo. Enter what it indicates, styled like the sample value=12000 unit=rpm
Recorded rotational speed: value=4000 unit=rpm
